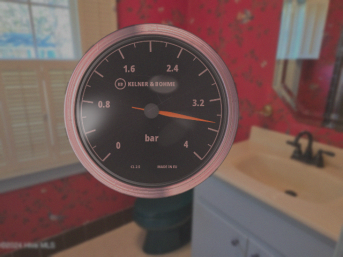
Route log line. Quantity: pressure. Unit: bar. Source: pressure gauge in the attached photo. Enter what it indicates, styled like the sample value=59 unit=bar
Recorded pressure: value=3.5 unit=bar
